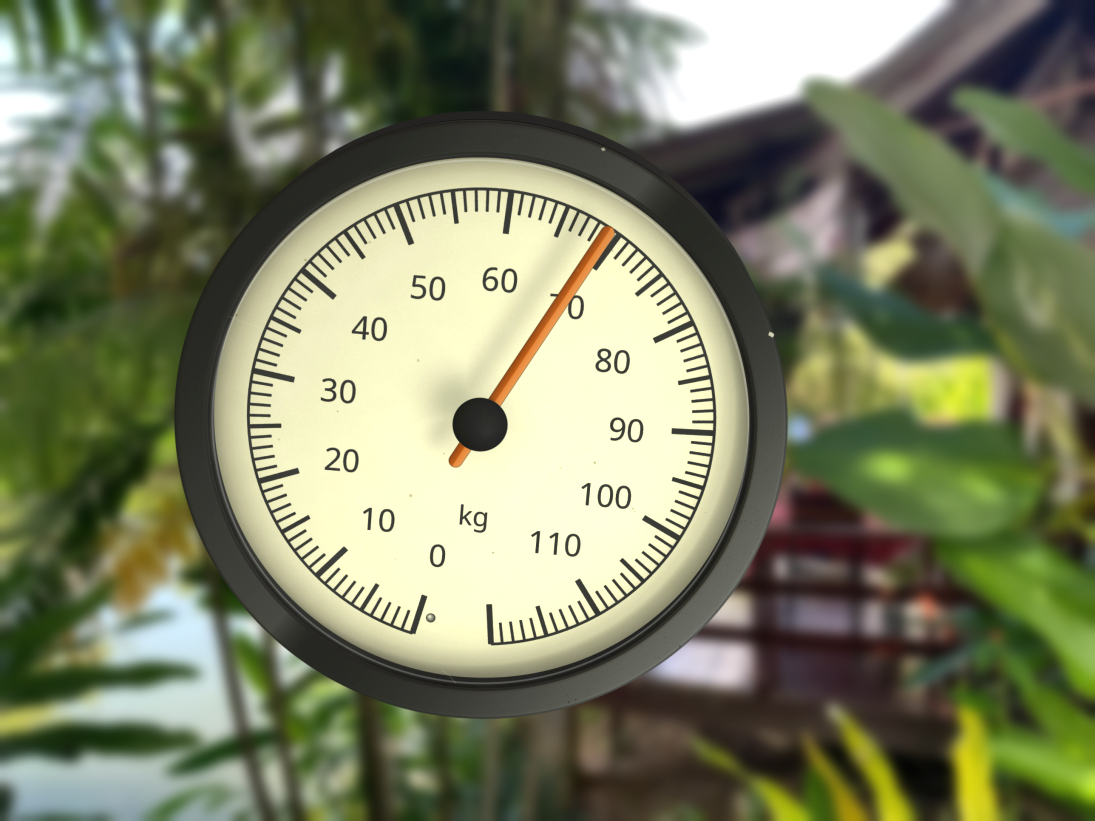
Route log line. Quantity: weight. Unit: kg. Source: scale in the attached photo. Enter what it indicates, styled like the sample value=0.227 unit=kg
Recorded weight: value=69 unit=kg
